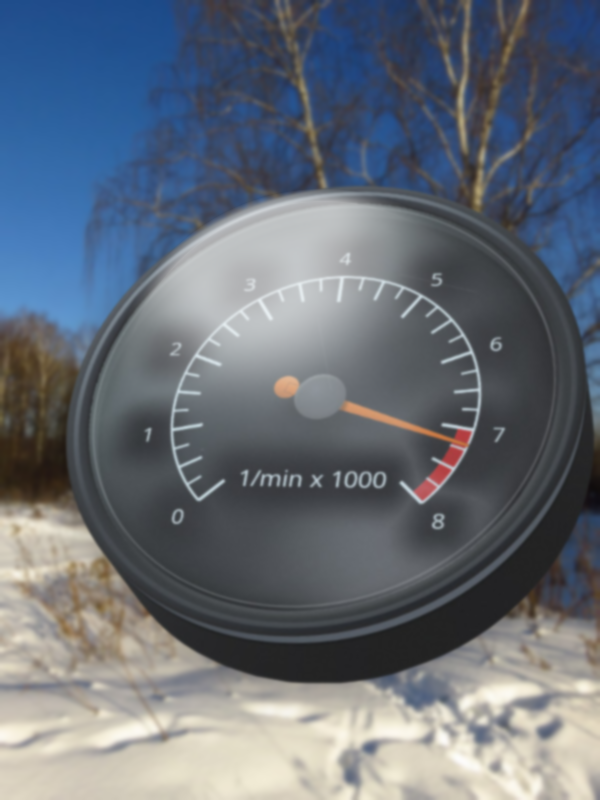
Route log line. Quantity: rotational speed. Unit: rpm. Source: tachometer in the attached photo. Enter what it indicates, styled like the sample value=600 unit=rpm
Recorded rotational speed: value=7250 unit=rpm
